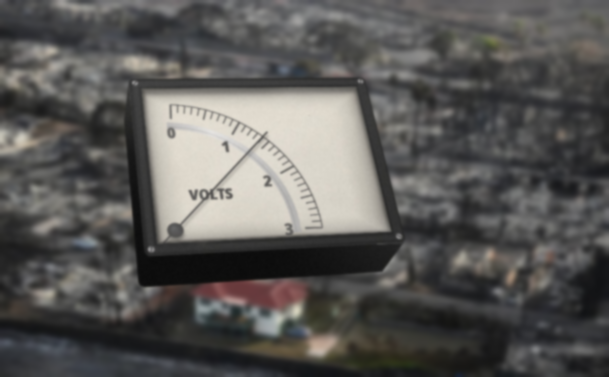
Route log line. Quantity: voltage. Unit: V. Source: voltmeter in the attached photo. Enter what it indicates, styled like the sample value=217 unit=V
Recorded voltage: value=1.4 unit=V
